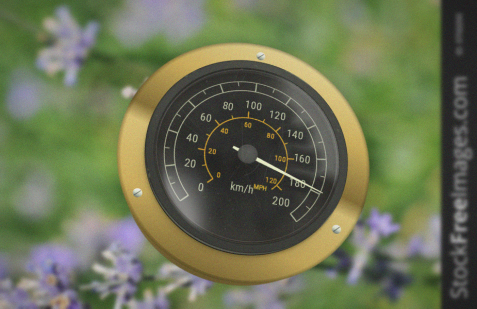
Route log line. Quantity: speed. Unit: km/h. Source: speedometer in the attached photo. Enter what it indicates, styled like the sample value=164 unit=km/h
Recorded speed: value=180 unit=km/h
